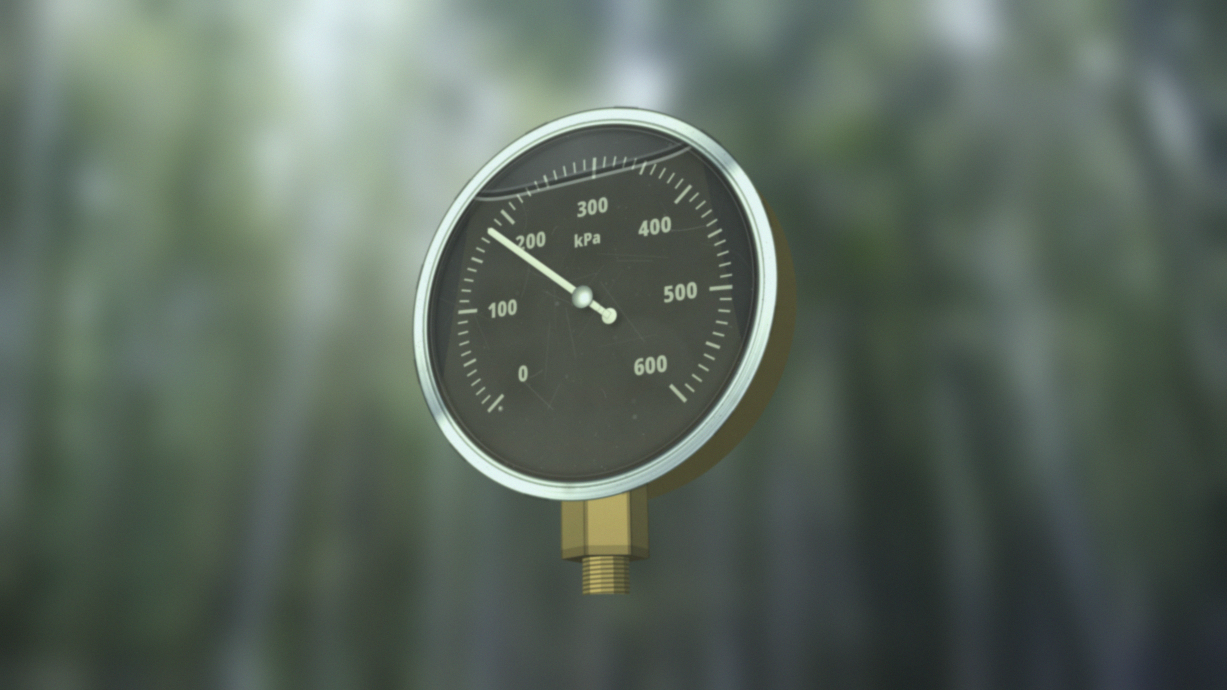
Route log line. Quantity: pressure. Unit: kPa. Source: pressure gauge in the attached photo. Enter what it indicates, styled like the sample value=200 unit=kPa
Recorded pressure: value=180 unit=kPa
